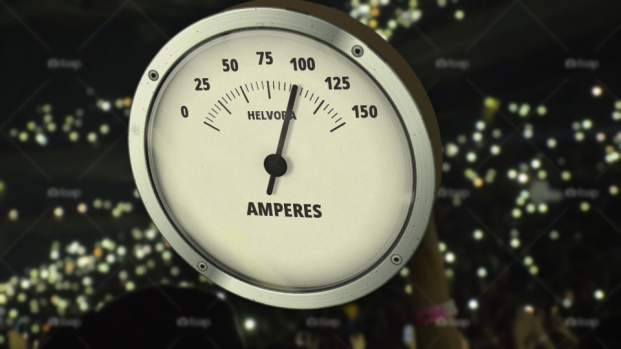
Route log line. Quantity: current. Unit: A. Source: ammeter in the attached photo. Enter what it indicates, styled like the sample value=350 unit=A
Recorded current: value=100 unit=A
